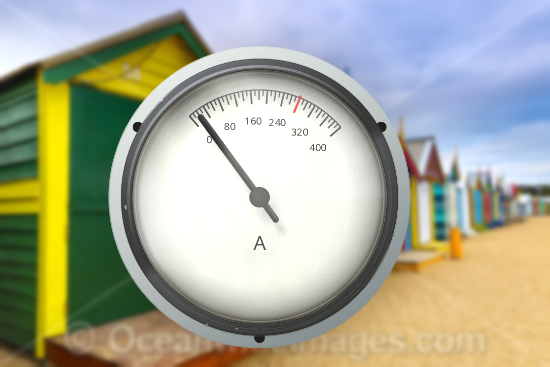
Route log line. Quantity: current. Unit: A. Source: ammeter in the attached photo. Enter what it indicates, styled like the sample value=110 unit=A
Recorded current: value=20 unit=A
